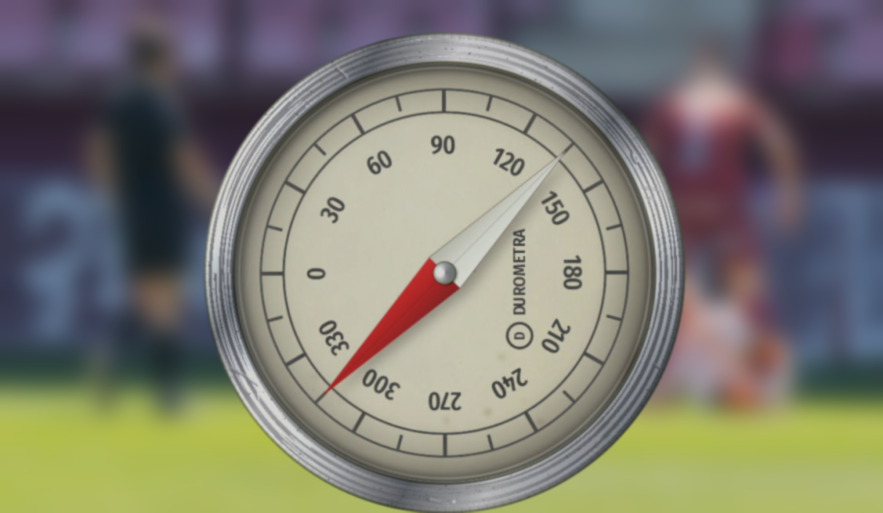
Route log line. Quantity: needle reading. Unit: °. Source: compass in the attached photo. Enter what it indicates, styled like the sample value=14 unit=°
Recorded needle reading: value=315 unit=°
